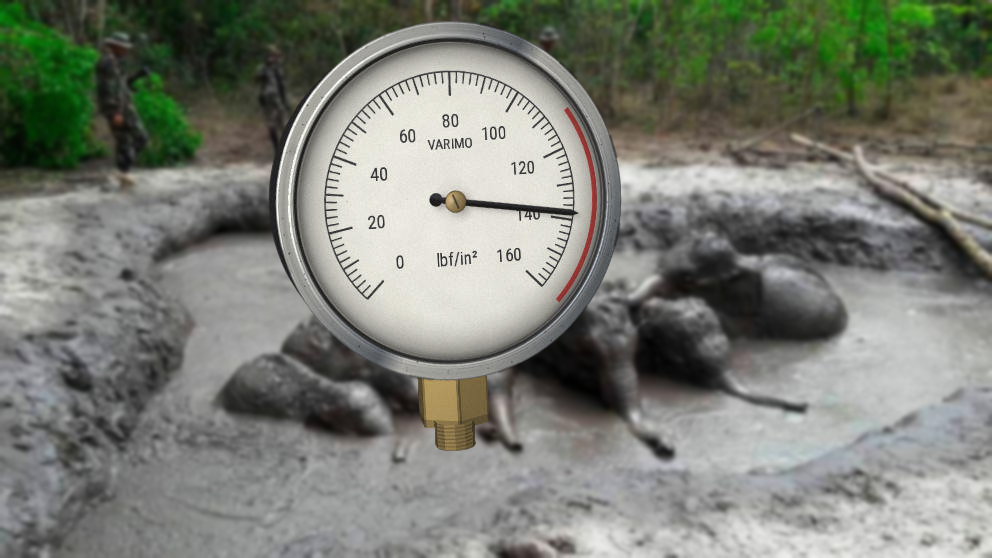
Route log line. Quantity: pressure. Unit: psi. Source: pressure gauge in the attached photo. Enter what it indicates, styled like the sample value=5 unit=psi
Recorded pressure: value=138 unit=psi
